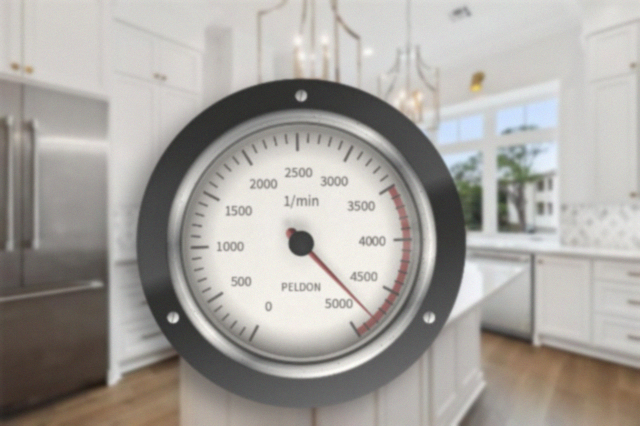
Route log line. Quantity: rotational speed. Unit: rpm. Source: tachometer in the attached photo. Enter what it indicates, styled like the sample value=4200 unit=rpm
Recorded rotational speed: value=4800 unit=rpm
